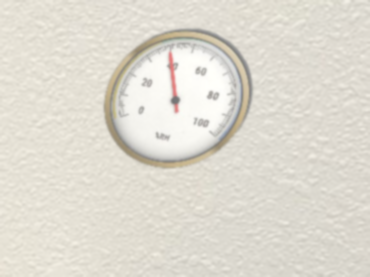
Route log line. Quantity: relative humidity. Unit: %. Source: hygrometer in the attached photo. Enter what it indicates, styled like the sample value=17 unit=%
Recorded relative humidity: value=40 unit=%
